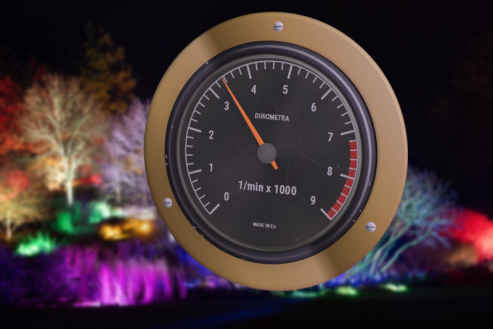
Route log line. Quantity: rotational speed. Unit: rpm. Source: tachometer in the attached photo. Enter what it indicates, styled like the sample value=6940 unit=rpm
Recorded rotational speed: value=3400 unit=rpm
